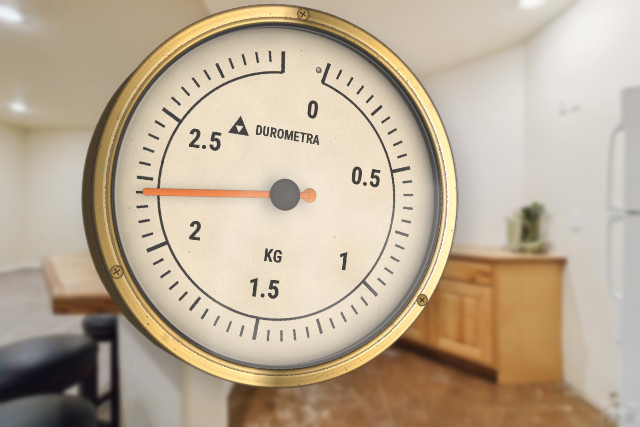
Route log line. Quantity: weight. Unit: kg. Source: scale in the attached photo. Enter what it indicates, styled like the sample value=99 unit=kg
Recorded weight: value=2.2 unit=kg
